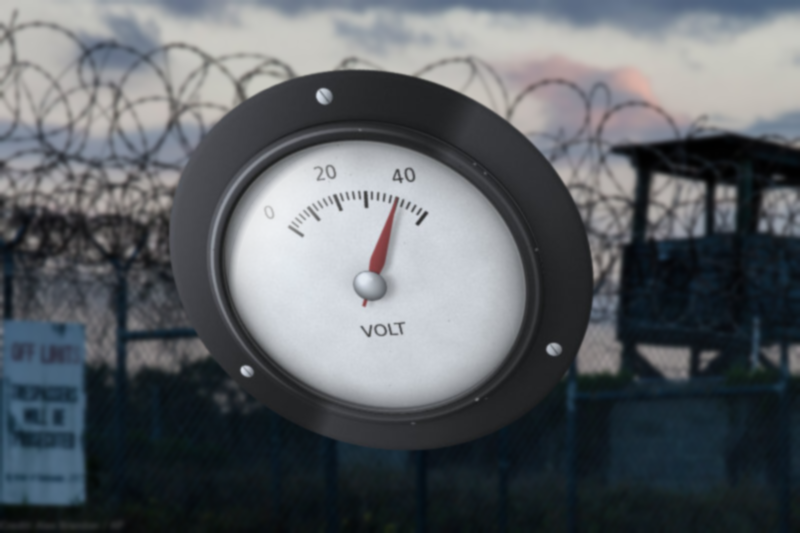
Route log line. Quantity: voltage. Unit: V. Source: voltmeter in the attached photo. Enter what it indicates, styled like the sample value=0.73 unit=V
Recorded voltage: value=40 unit=V
